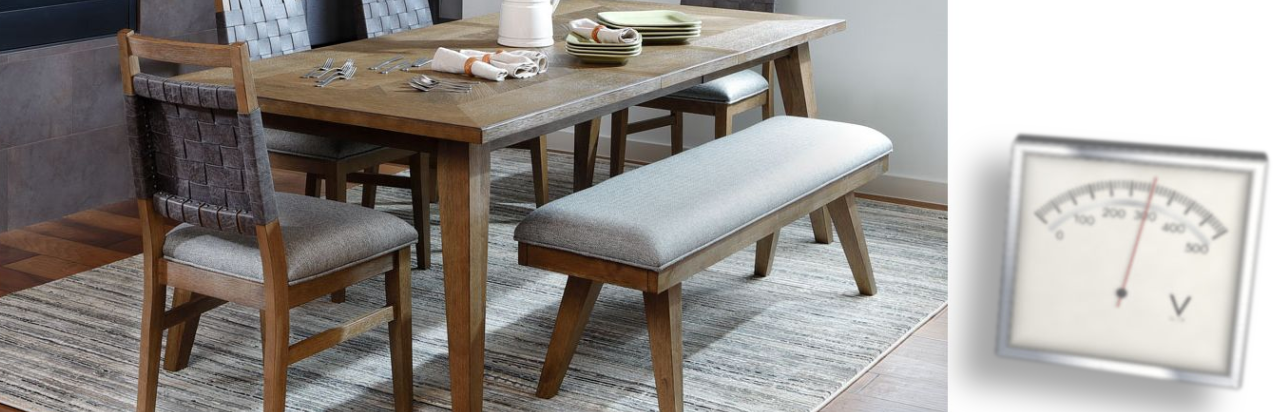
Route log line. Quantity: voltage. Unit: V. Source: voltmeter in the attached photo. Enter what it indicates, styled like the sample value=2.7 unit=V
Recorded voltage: value=300 unit=V
